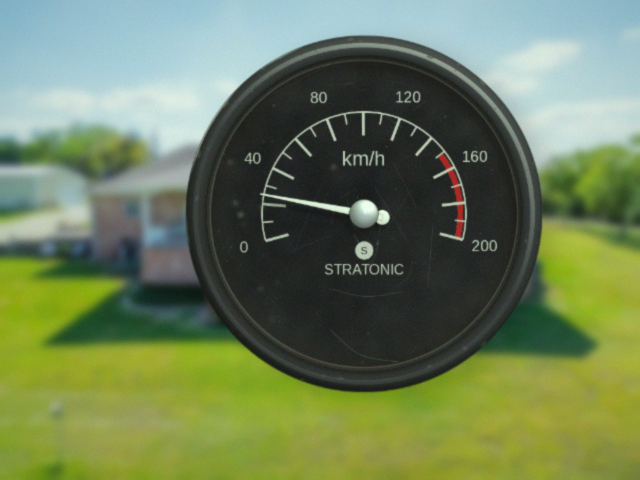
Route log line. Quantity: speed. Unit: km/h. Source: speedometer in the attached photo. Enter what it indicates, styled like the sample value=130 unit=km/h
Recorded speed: value=25 unit=km/h
